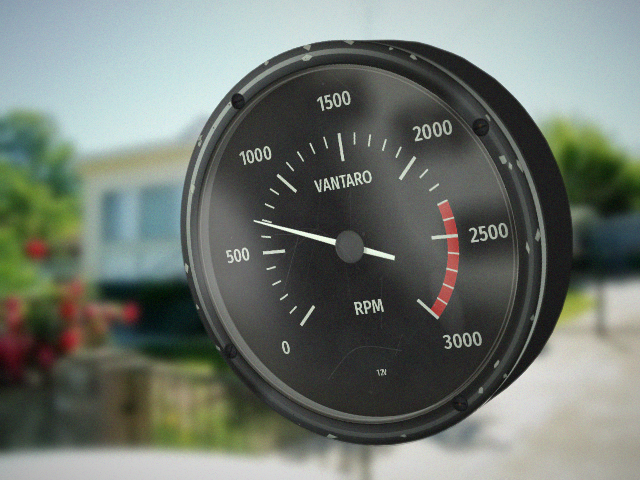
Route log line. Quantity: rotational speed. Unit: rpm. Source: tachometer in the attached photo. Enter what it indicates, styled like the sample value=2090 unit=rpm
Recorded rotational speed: value=700 unit=rpm
